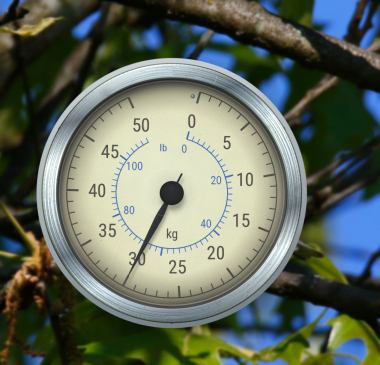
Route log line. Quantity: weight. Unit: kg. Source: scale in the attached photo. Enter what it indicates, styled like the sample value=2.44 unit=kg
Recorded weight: value=30 unit=kg
